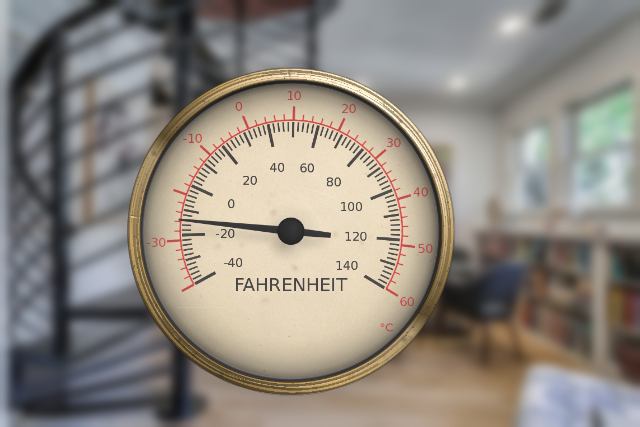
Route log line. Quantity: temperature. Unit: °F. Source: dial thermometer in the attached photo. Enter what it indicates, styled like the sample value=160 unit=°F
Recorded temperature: value=-14 unit=°F
